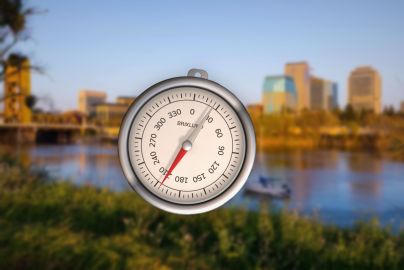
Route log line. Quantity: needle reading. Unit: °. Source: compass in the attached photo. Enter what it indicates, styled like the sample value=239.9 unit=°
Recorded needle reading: value=205 unit=°
